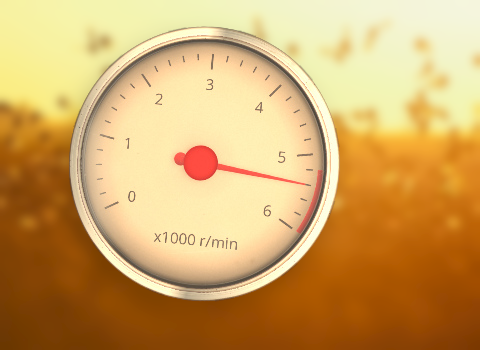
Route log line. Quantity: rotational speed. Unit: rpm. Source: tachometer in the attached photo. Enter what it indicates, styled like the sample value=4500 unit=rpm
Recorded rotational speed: value=5400 unit=rpm
